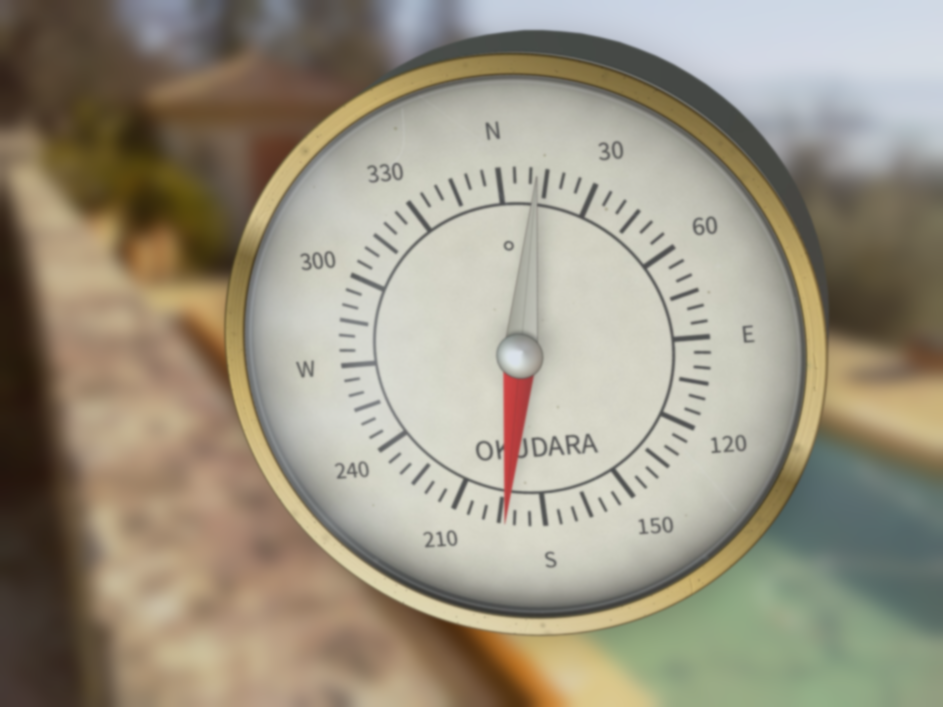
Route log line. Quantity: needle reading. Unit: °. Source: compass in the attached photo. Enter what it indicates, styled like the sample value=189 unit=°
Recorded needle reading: value=192.5 unit=°
